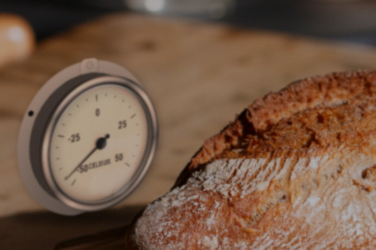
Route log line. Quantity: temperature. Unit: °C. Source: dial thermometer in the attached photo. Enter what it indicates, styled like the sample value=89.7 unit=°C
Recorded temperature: value=-45 unit=°C
